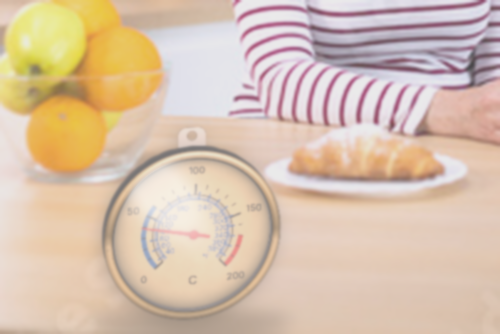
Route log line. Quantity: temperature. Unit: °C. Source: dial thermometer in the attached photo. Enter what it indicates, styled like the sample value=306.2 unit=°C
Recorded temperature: value=40 unit=°C
